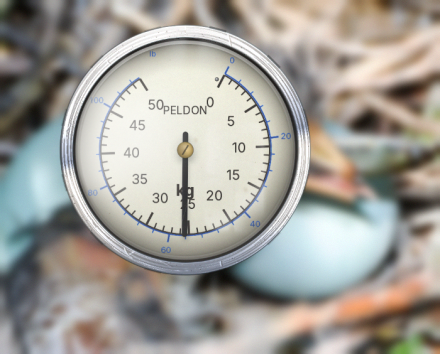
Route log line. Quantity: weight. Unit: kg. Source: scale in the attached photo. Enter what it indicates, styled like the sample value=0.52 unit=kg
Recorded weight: value=25.5 unit=kg
